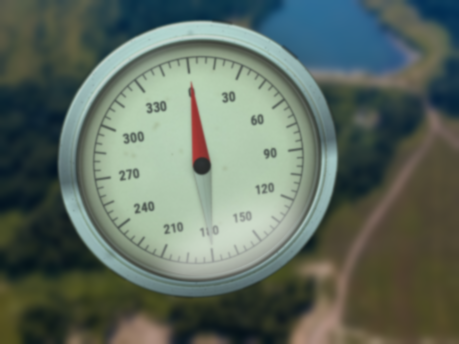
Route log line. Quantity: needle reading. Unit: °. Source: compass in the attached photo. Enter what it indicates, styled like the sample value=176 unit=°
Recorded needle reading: value=0 unit=°
